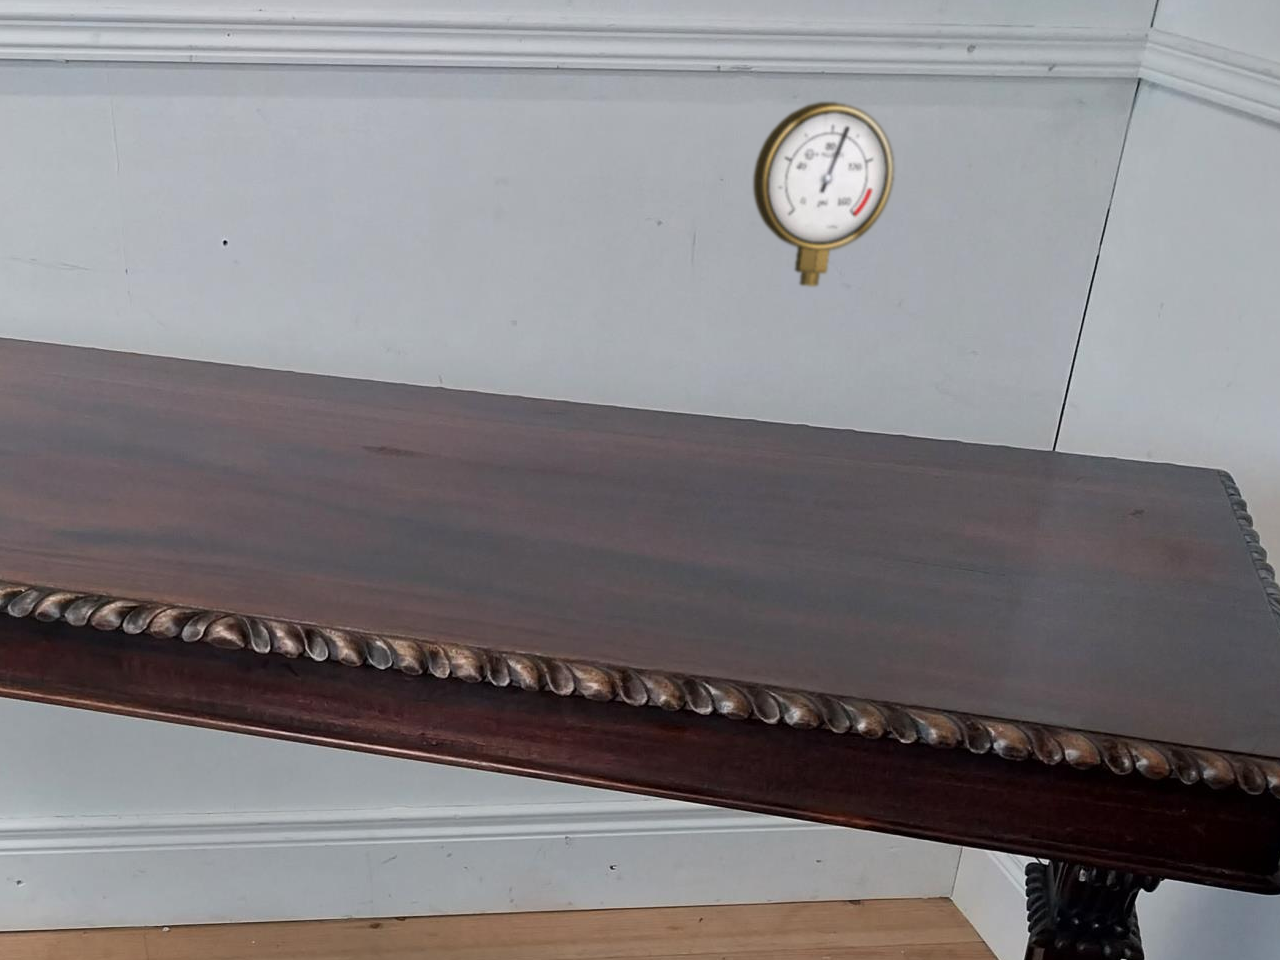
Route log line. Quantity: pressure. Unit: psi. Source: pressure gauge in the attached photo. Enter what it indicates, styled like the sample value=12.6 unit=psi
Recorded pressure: value=90 unit=psi
